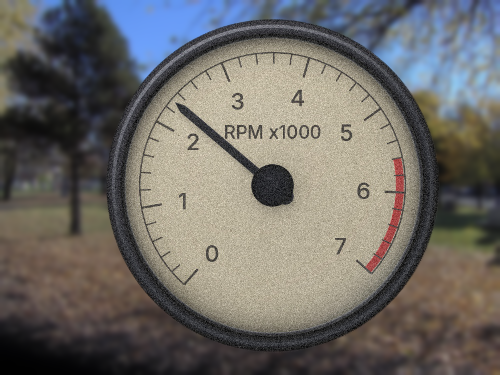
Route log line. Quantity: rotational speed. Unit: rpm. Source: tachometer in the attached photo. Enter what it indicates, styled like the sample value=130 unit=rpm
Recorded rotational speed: value=2300 unit=rpm
